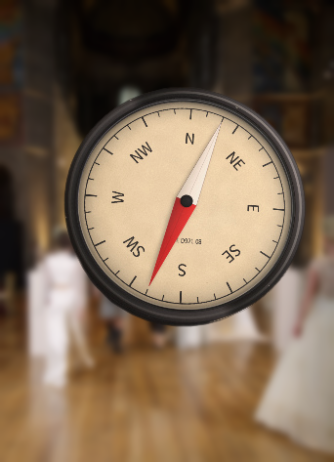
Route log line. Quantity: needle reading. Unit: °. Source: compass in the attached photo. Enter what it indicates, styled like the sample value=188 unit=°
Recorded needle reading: value=200 unit=°
